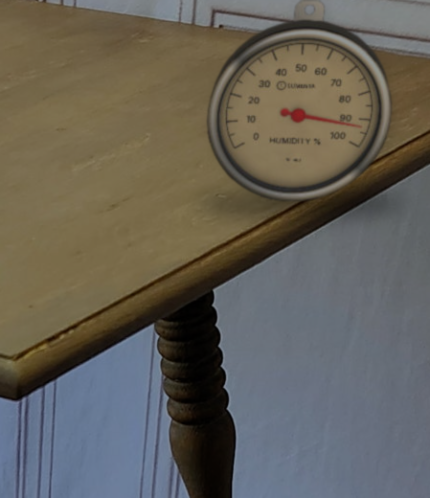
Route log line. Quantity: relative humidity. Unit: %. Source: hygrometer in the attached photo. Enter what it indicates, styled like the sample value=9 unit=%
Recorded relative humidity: value=92.5 unit=%
